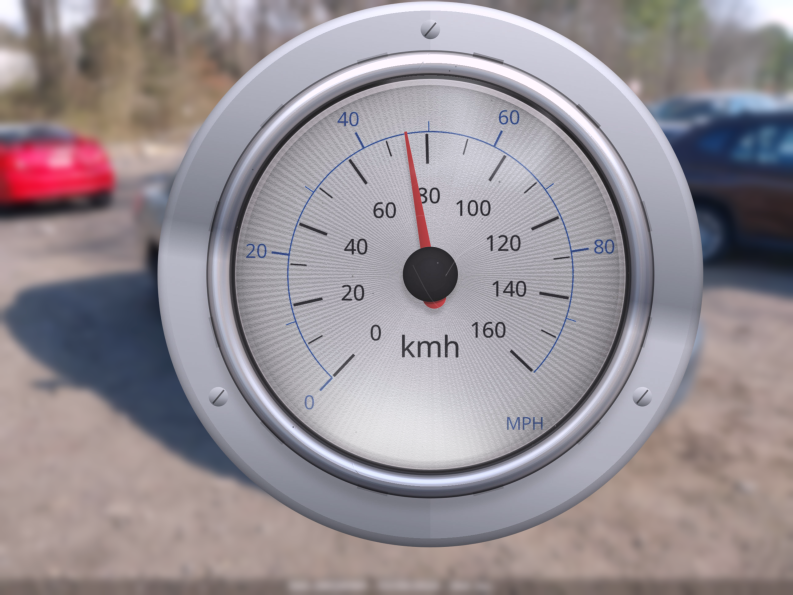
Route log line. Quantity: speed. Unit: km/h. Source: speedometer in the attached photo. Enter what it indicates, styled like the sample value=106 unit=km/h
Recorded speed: value=75 unit=km/h
